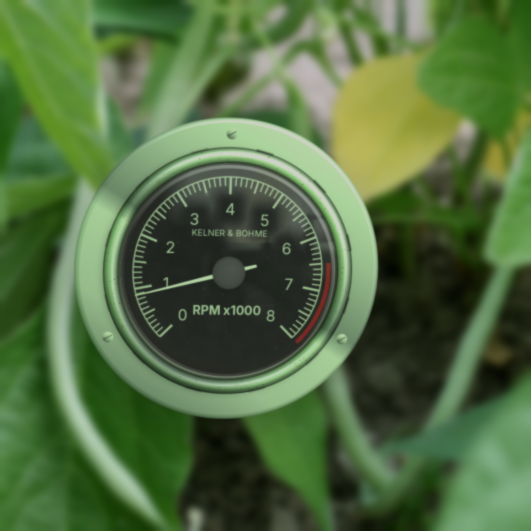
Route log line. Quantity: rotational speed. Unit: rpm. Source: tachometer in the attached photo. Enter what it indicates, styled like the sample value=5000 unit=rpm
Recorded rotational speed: value=900 unit=rpm
